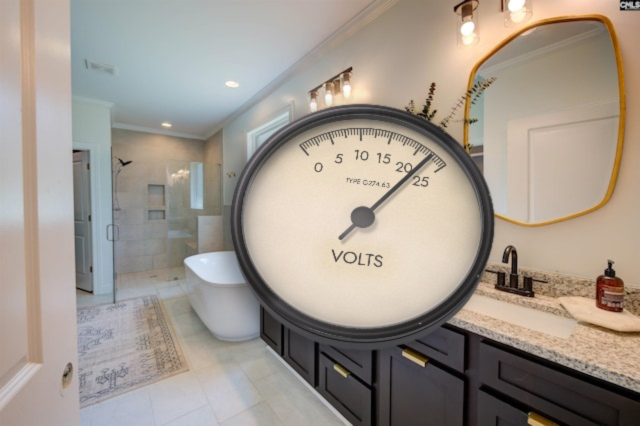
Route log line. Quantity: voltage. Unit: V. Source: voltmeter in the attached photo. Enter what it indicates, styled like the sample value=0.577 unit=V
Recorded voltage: value=22.5 unit=V
